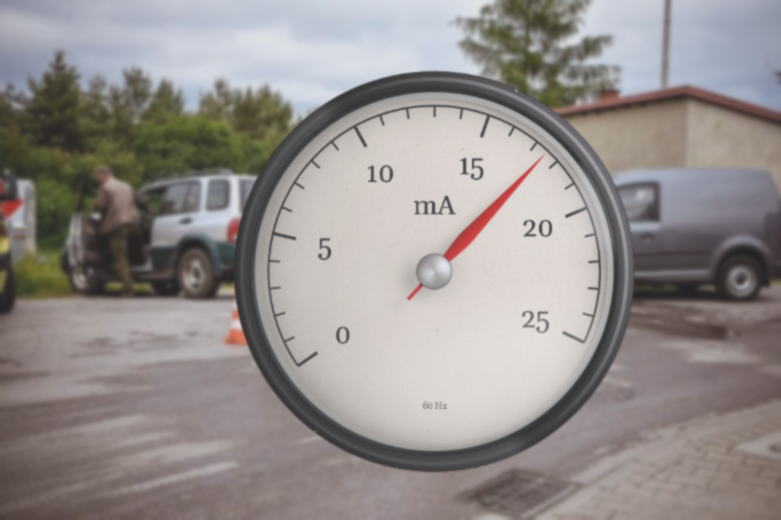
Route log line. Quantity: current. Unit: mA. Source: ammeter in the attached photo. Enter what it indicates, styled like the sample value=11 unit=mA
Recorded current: value=17.5 unit=mA
